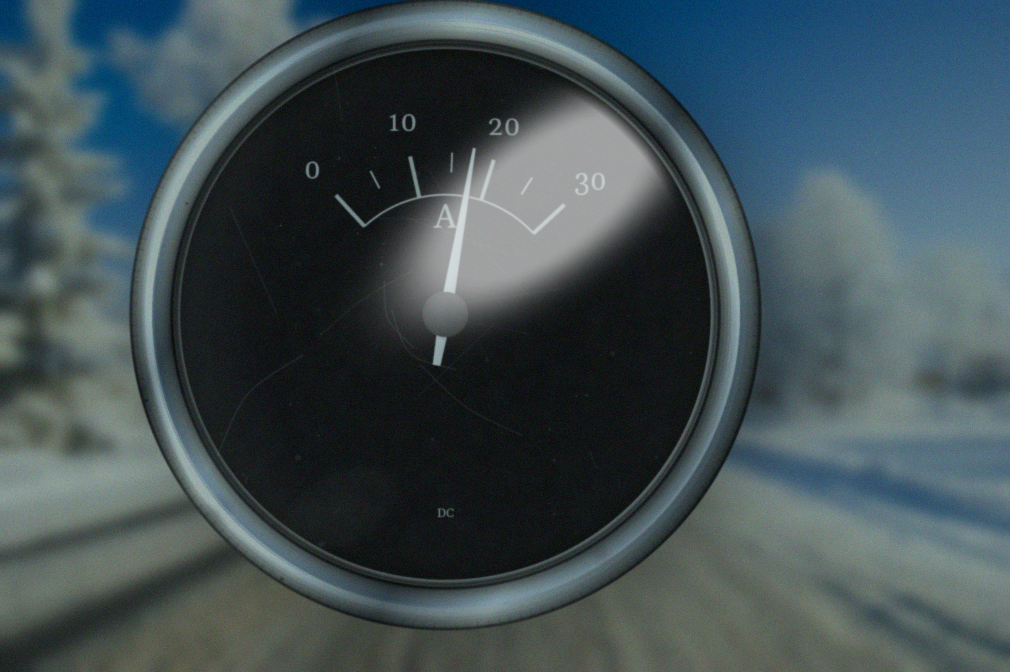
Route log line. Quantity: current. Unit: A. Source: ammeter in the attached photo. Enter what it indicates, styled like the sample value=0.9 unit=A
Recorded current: value=17.5 unit=A
